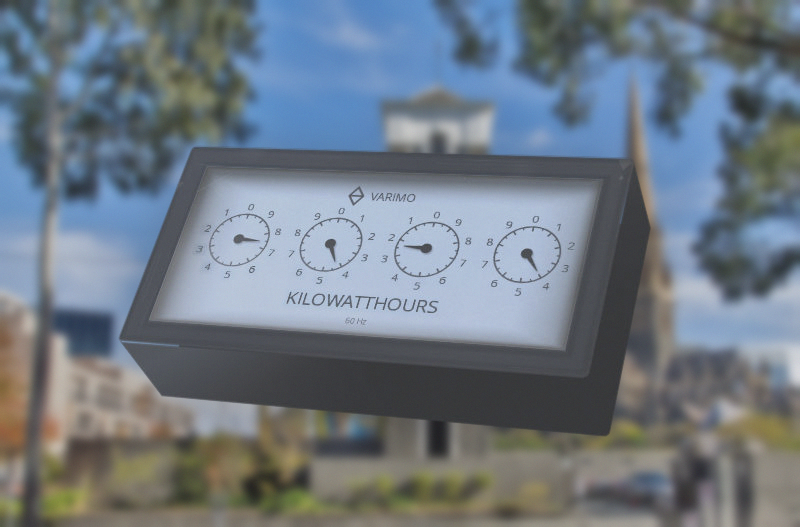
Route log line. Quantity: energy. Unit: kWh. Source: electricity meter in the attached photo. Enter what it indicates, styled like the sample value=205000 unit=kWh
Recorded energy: value=7424 unit=kWh
